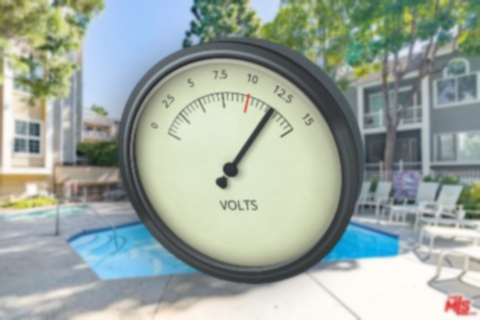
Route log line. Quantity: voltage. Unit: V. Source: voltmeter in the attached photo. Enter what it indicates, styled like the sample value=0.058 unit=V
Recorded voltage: value=12.5 unit=V
